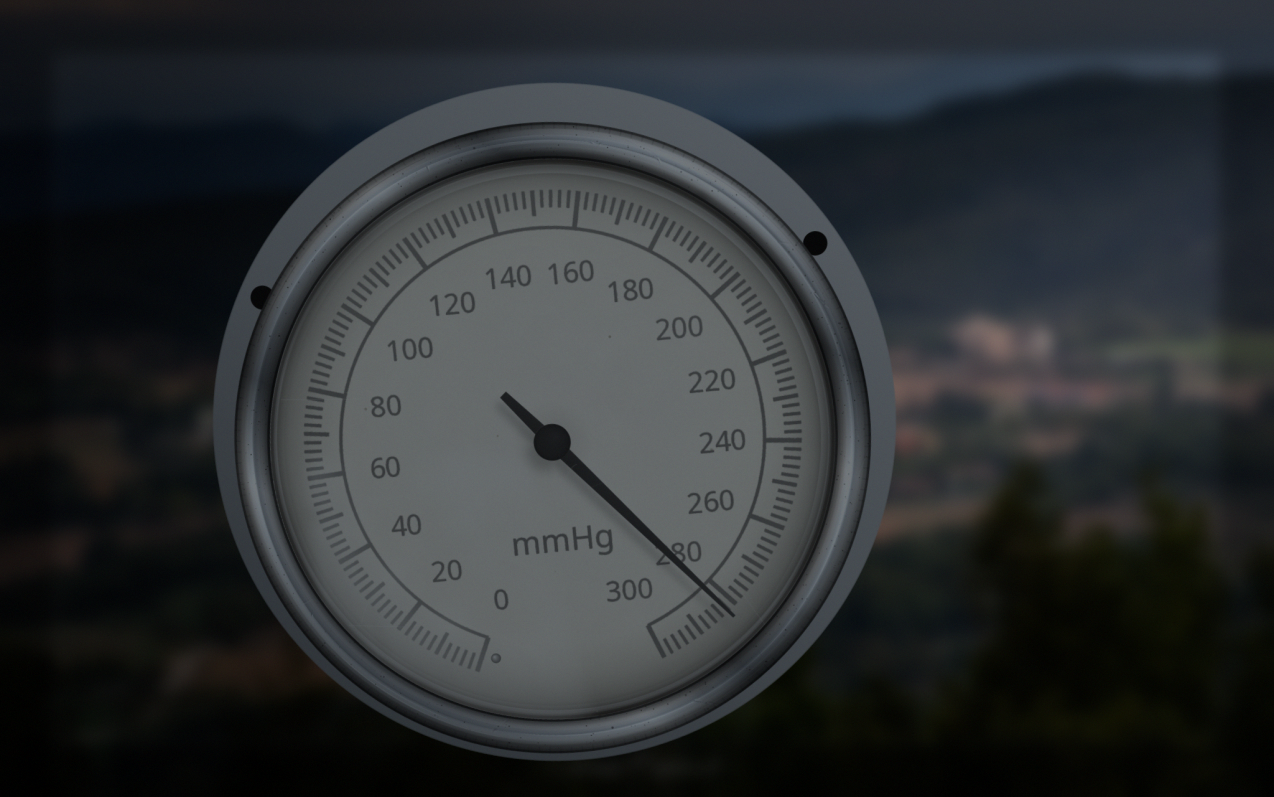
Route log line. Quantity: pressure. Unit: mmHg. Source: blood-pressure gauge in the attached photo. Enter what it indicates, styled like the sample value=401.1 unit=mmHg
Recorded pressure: value=282 unit=mmHg
